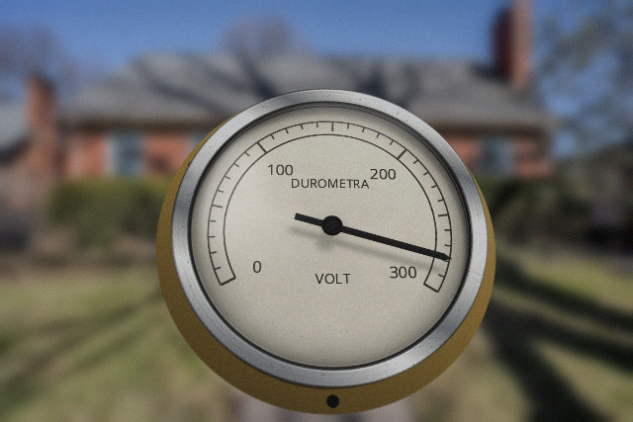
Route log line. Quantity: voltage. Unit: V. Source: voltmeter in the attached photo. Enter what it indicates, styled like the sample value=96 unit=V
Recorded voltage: value=280 unit=V
